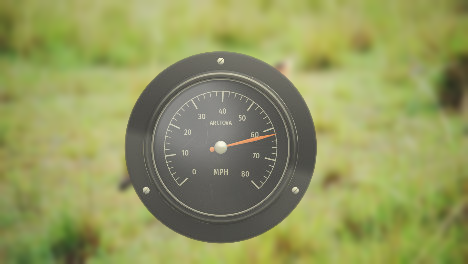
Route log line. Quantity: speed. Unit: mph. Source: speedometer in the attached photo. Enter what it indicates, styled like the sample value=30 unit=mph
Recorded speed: value=62 unit=mph
